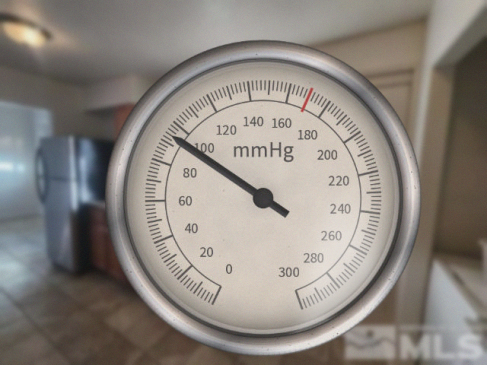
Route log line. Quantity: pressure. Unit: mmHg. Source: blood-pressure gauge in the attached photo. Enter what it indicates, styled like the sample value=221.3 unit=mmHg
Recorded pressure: value=94 unit=mmHg
